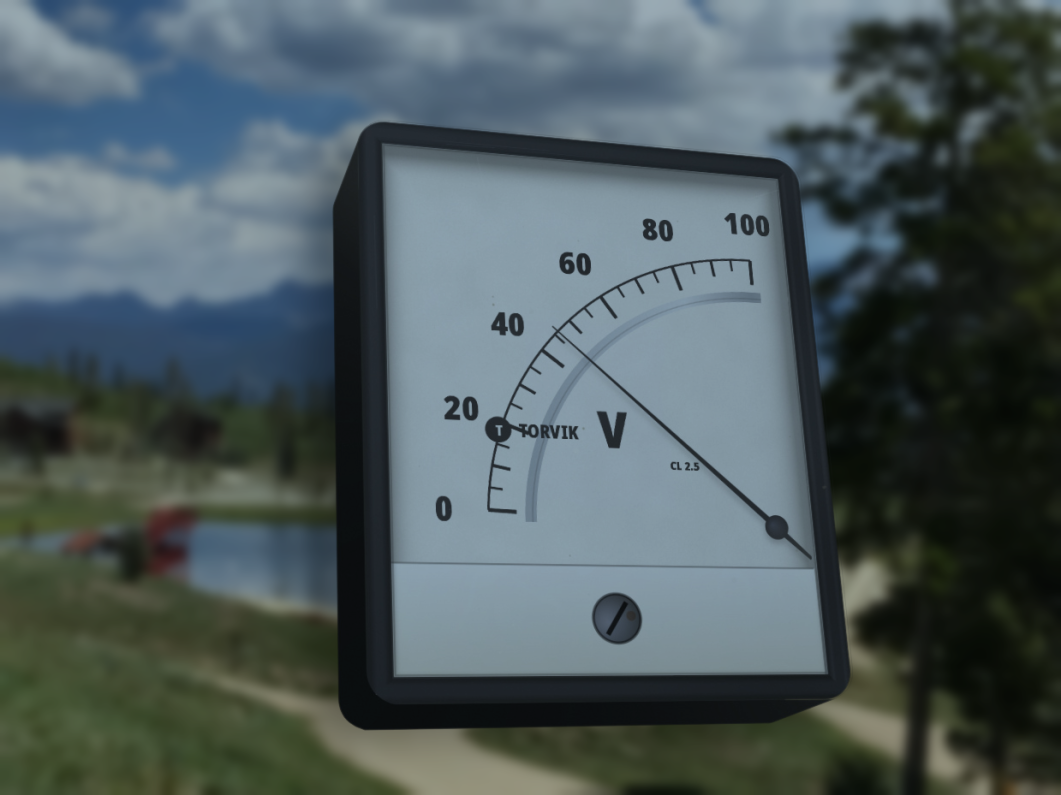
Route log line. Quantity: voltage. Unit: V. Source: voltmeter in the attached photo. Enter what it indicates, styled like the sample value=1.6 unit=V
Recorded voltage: value=45 unit=V
